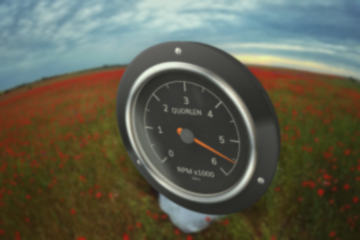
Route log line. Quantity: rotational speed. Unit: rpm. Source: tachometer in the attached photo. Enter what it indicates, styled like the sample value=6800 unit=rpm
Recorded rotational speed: value=5500 unit=rpm
